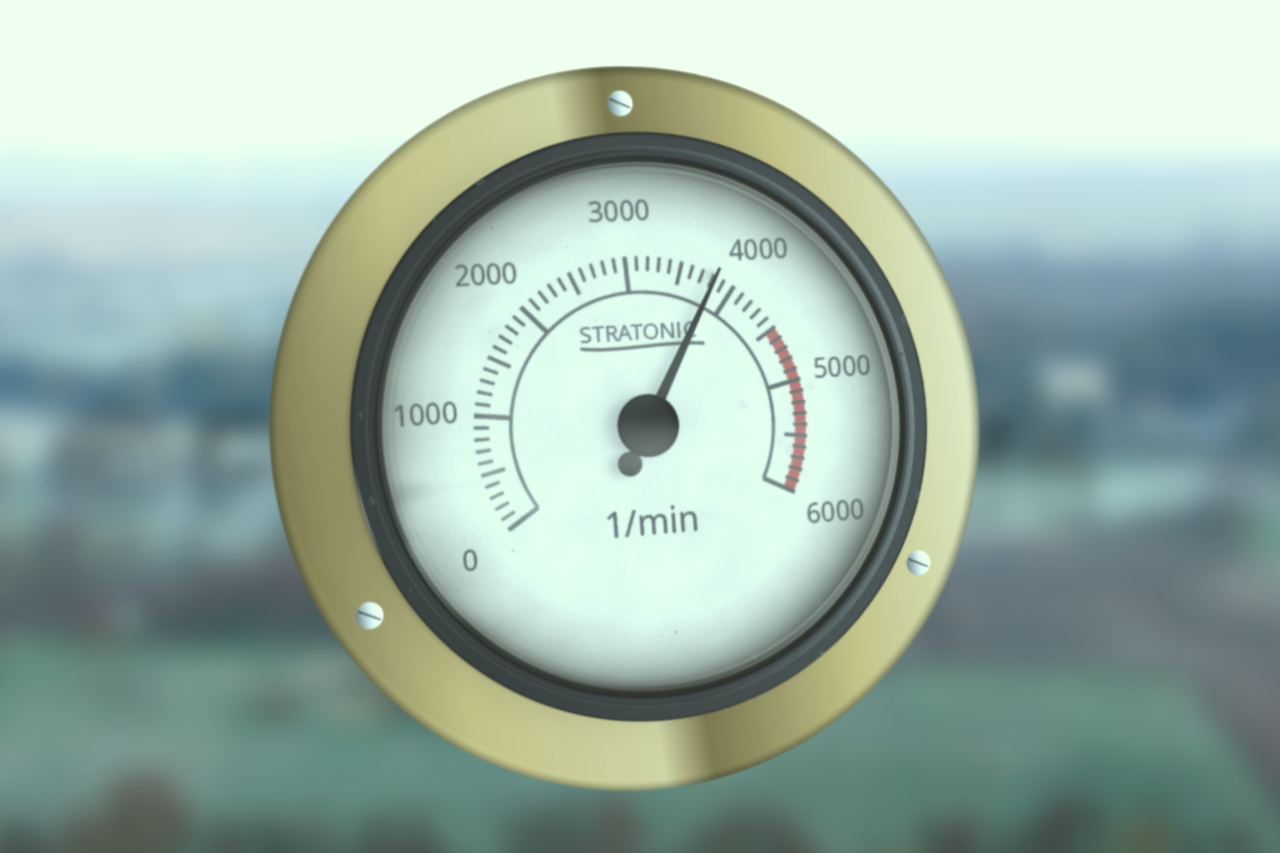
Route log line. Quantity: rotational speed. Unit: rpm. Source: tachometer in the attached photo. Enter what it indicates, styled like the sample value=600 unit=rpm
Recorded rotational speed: value=3800 unit=rpm
